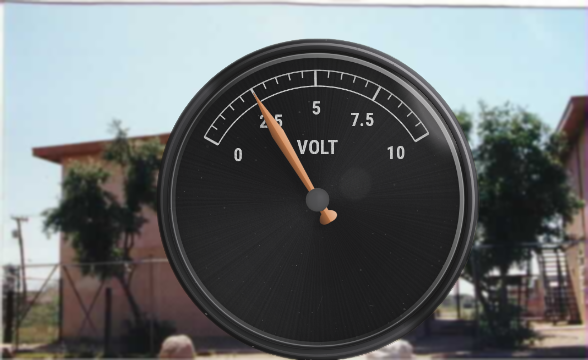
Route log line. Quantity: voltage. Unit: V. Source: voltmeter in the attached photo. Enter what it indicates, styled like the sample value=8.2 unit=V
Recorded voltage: value=2.5 unit=V
